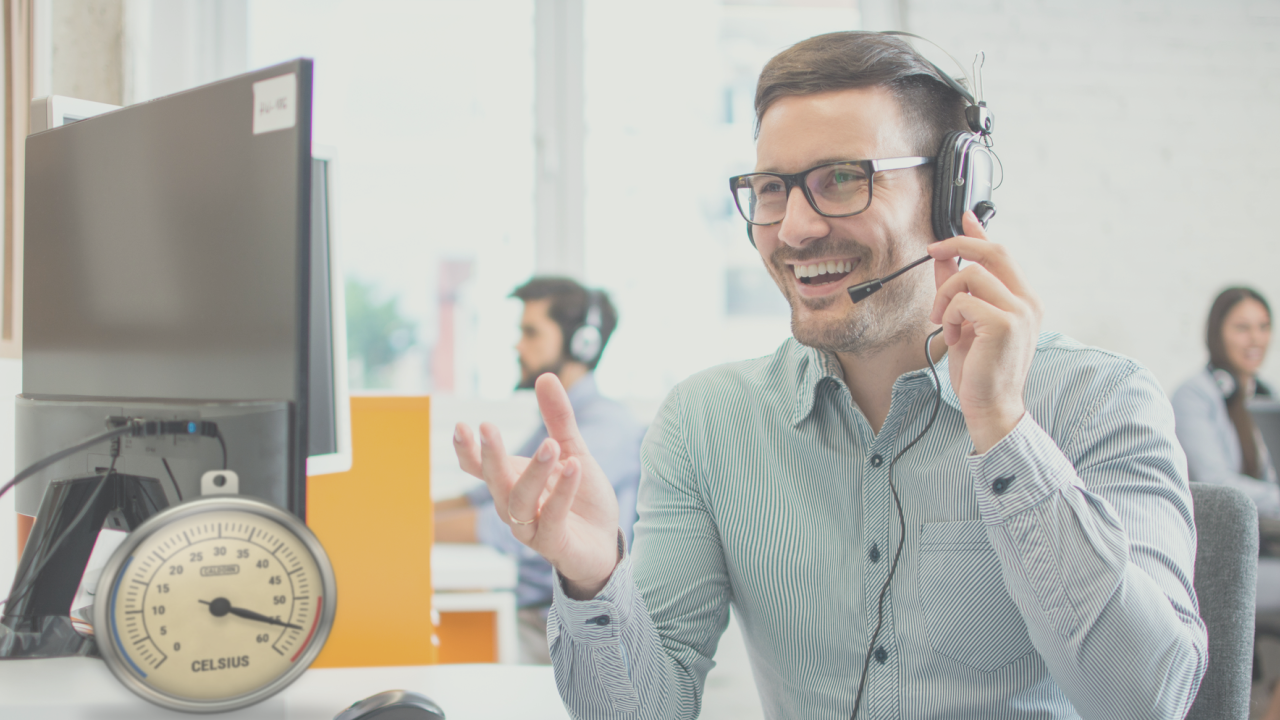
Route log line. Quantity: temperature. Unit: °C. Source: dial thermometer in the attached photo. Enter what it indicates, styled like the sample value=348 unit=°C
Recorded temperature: value=55 unit=°C
